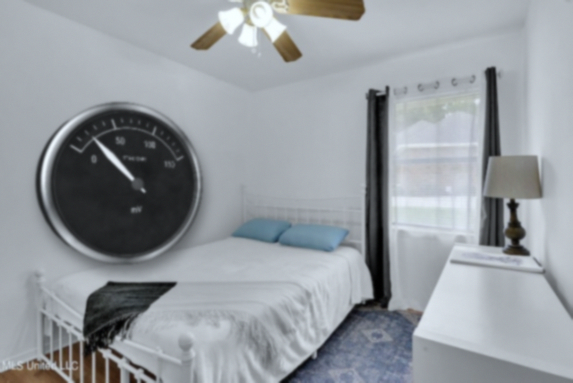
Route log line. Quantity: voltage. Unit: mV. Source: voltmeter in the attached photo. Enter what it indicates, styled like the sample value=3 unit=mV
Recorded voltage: value=20 unit=mV
